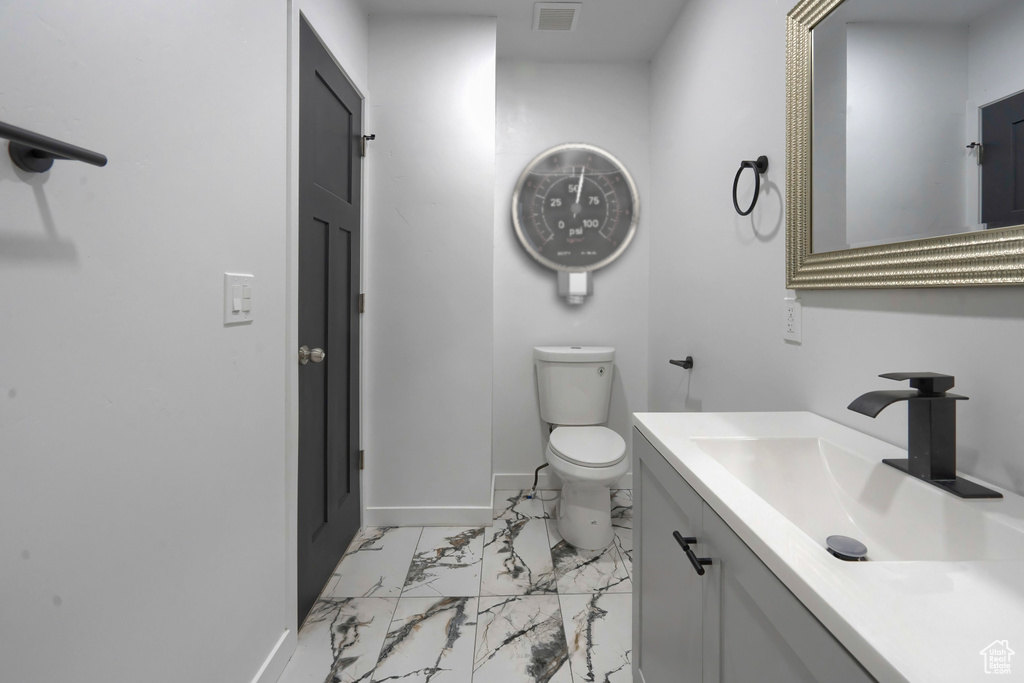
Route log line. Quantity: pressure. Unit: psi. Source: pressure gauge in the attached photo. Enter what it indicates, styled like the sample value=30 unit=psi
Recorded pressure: value=55 unit=psi
